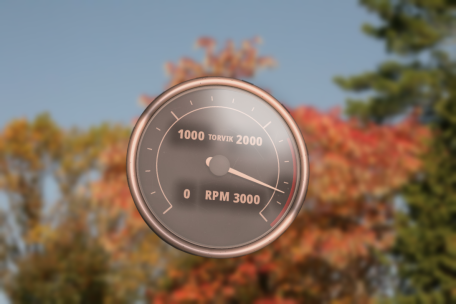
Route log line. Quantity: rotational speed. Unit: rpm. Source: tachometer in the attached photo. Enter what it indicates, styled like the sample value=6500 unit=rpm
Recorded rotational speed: value=2700 unit=rpm
